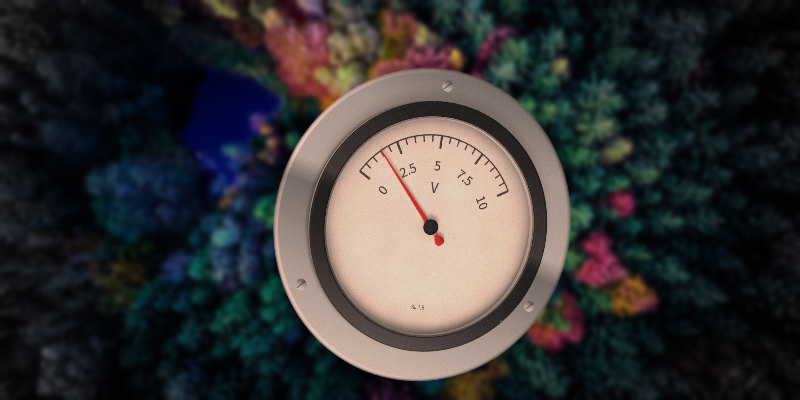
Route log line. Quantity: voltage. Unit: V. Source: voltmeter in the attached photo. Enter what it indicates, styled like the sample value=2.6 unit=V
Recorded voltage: value=1.5 unit=V
